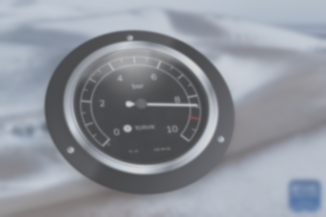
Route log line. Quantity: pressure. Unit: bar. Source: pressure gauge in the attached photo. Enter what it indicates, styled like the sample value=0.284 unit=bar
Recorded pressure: value=8.5 unit=bar
